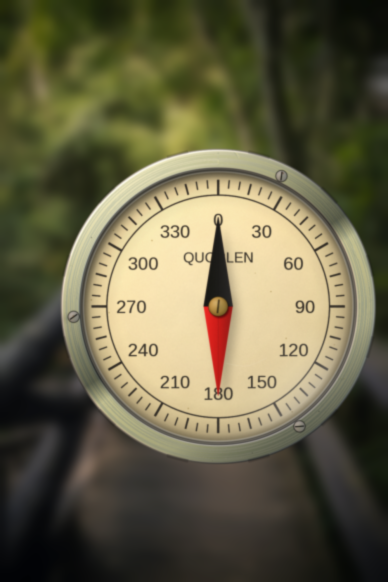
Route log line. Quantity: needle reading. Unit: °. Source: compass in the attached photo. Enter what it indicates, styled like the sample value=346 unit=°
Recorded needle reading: value=180 unit=°
